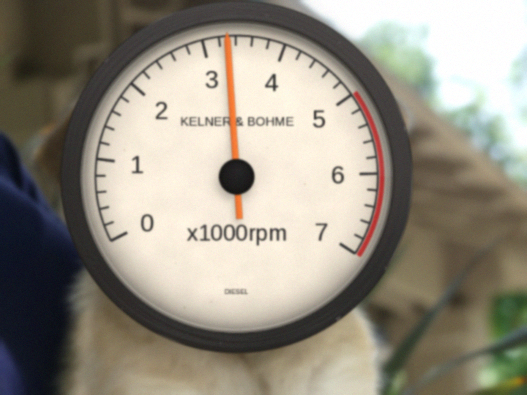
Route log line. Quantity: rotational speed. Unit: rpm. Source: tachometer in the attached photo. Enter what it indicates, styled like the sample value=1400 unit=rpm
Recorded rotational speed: value=3300 unit=rpm
